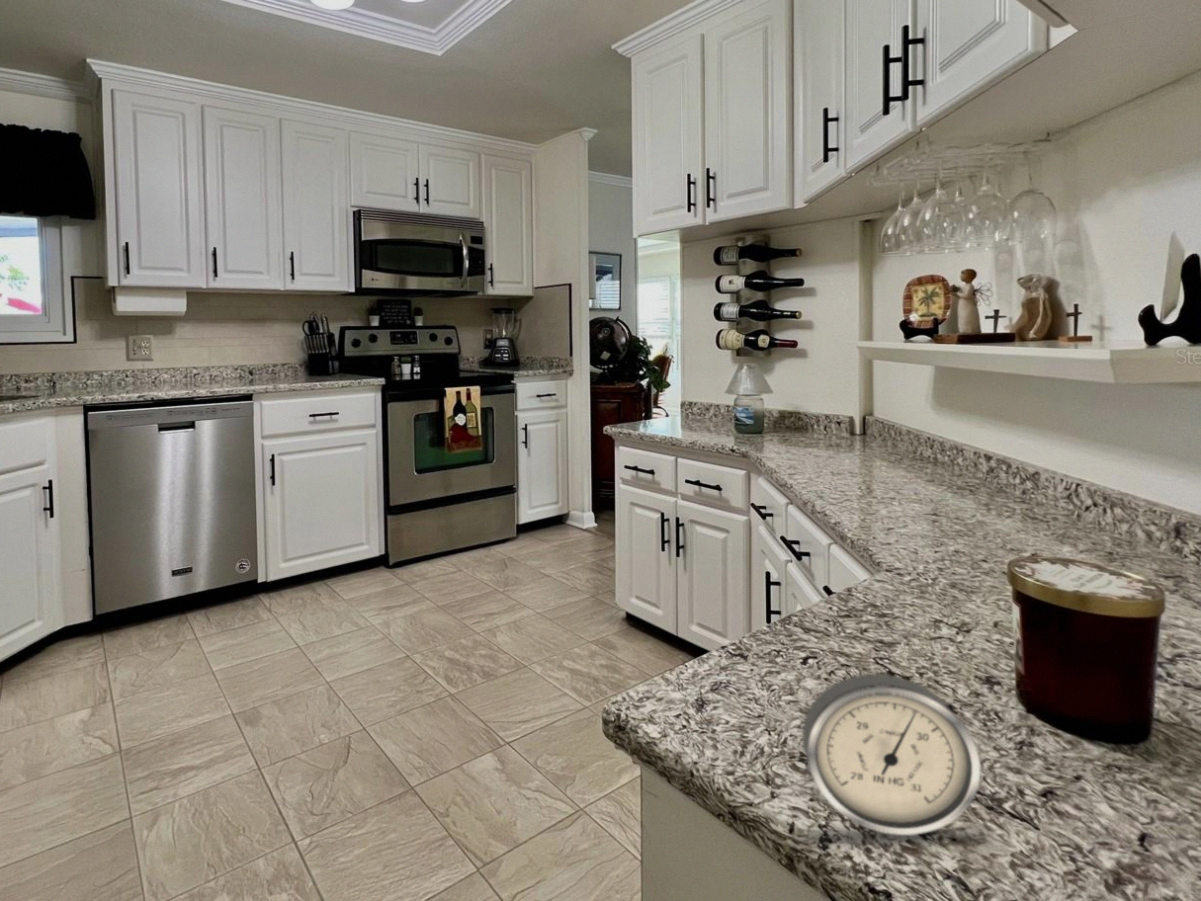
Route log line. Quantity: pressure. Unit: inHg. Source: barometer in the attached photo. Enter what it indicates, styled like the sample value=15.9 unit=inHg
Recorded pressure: value=29.7 unit=inHg
